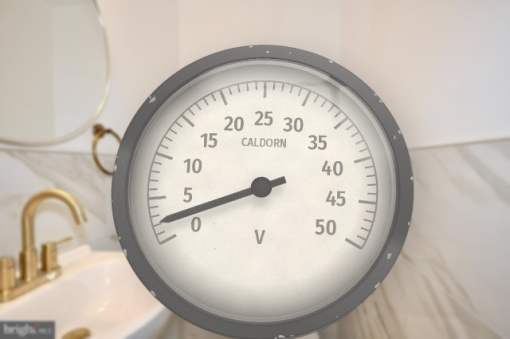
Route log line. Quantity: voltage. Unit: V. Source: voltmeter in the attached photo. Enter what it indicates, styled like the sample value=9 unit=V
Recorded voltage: value=2 unit=V
